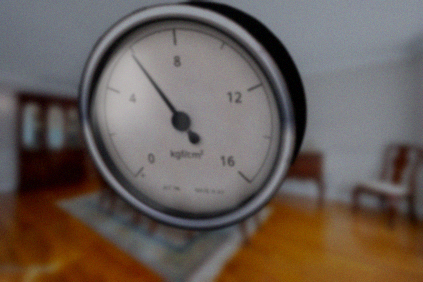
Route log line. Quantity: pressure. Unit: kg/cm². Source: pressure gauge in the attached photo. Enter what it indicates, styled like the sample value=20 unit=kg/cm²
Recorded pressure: value=6 unit=kg/cm²
